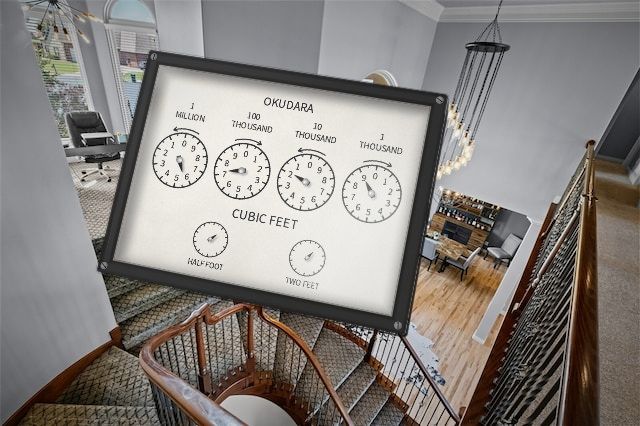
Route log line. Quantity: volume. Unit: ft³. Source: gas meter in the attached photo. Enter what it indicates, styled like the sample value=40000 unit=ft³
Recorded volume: value=571900 unit=ft³
